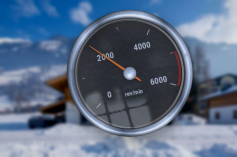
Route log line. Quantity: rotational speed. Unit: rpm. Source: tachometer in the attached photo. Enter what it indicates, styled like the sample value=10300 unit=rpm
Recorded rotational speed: value=2000 unit=rpm
